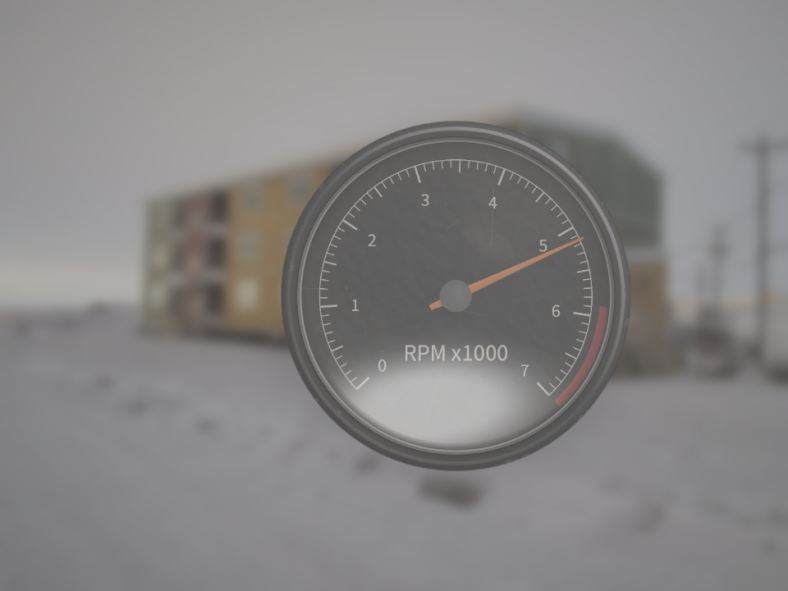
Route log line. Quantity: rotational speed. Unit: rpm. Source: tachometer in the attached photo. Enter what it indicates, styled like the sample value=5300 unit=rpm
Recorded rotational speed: value=5150 unit=rpm
